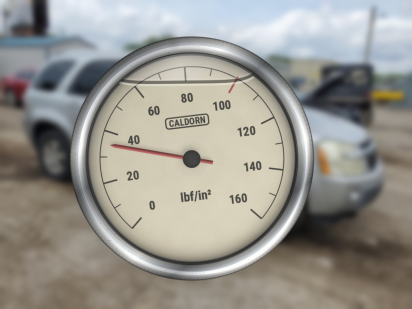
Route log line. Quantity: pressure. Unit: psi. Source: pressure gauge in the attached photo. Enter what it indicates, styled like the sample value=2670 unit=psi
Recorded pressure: value=35 unit=psi
